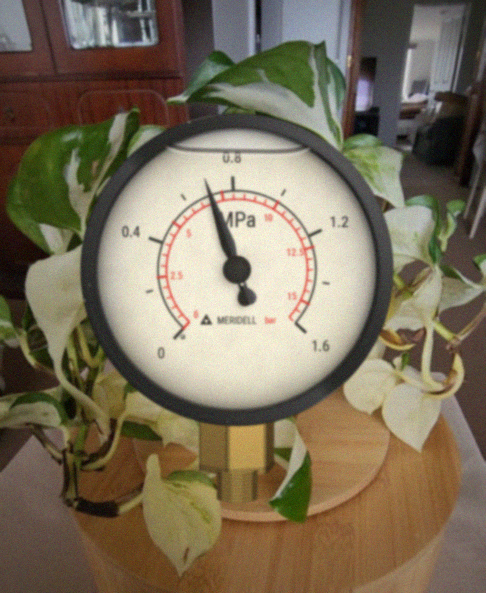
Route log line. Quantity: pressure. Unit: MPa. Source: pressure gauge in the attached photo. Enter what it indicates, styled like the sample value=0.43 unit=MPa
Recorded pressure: value=0.7 unit=MPa
